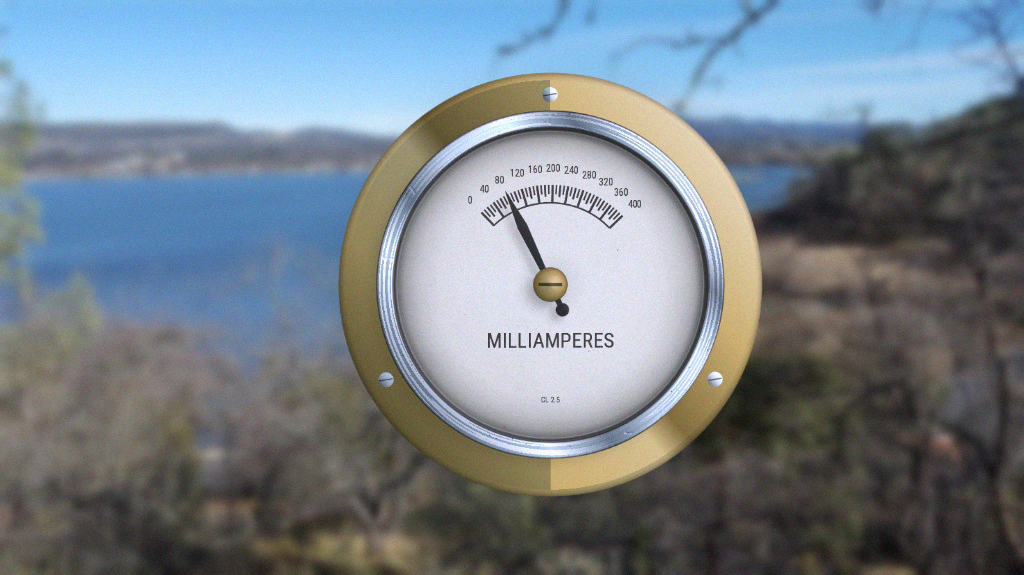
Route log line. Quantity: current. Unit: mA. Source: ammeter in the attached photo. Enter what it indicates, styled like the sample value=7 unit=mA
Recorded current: value=80 unit=mA
